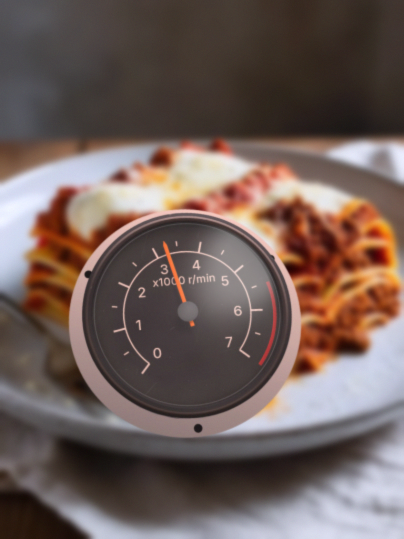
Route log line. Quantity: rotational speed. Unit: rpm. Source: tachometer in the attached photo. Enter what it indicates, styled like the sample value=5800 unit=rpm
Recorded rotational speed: value=3250 unit=rpm
